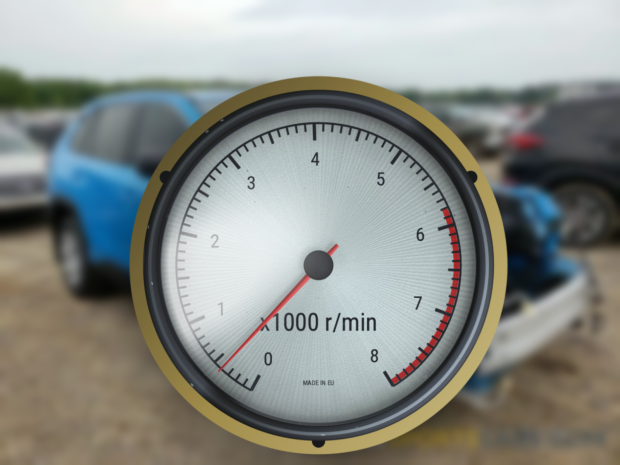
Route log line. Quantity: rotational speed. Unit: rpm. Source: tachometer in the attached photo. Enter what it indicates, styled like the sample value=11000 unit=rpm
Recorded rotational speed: value=400 unit=rpm
